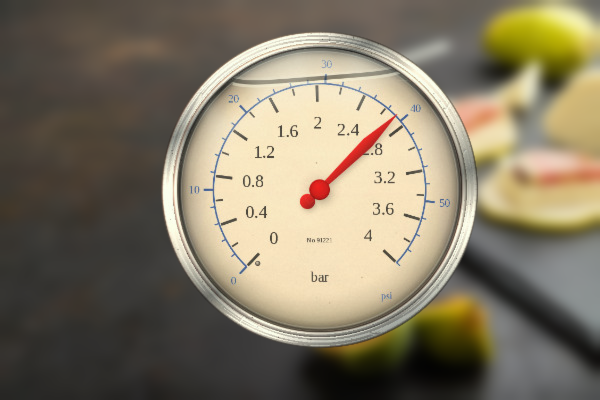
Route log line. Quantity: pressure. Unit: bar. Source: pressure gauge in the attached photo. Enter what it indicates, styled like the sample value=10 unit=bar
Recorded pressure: value=2.7 unit=bar
